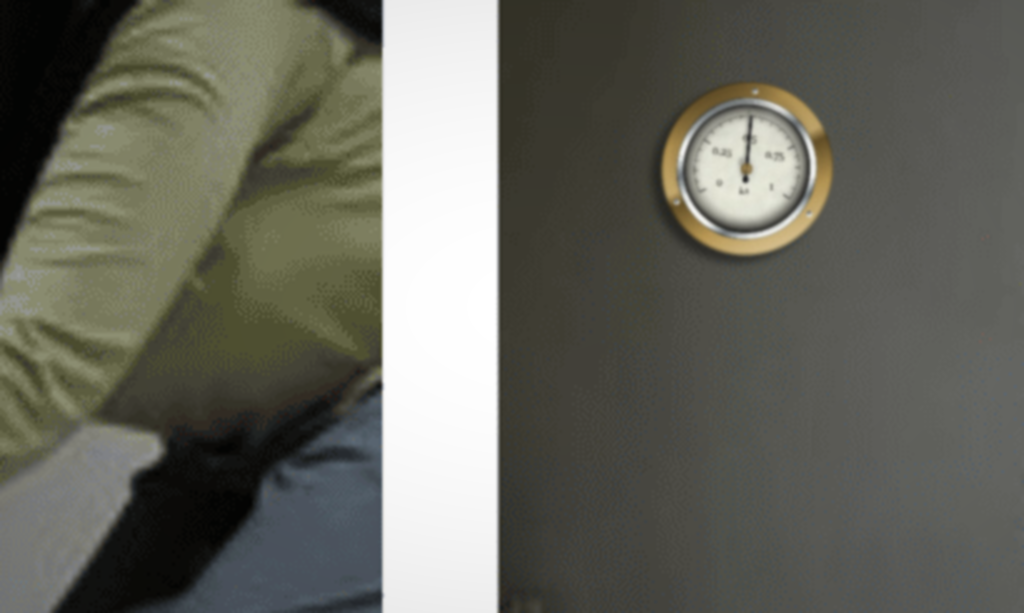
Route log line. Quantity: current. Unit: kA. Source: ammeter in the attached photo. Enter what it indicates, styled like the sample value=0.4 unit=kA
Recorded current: value=0.5 unit=kA
